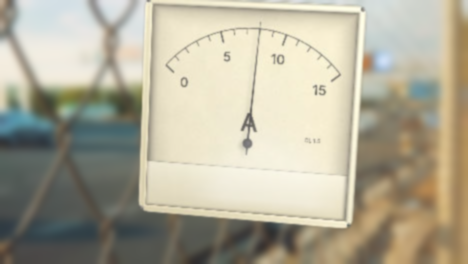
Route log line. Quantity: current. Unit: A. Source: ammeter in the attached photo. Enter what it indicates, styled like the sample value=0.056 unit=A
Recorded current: value=8 unit=A
